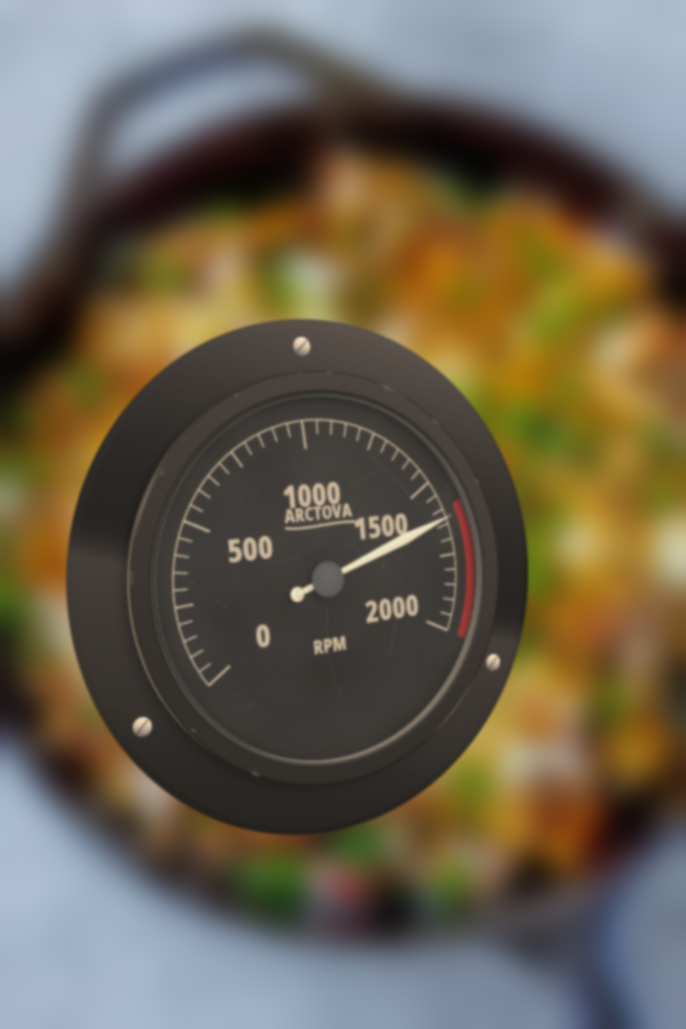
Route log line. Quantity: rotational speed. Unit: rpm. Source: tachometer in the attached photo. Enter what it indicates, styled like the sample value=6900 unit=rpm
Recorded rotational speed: value=1625 unit=rpm
